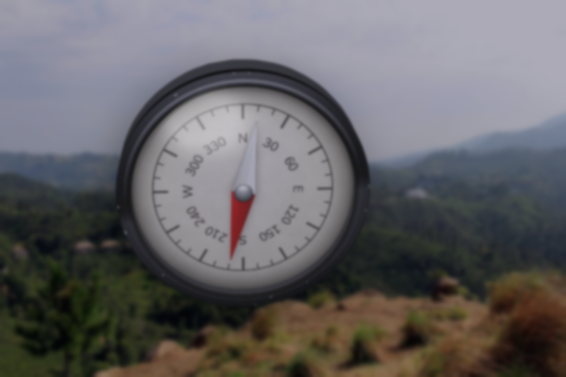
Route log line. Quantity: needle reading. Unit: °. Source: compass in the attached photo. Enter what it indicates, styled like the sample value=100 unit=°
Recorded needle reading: value=190 unit=°
